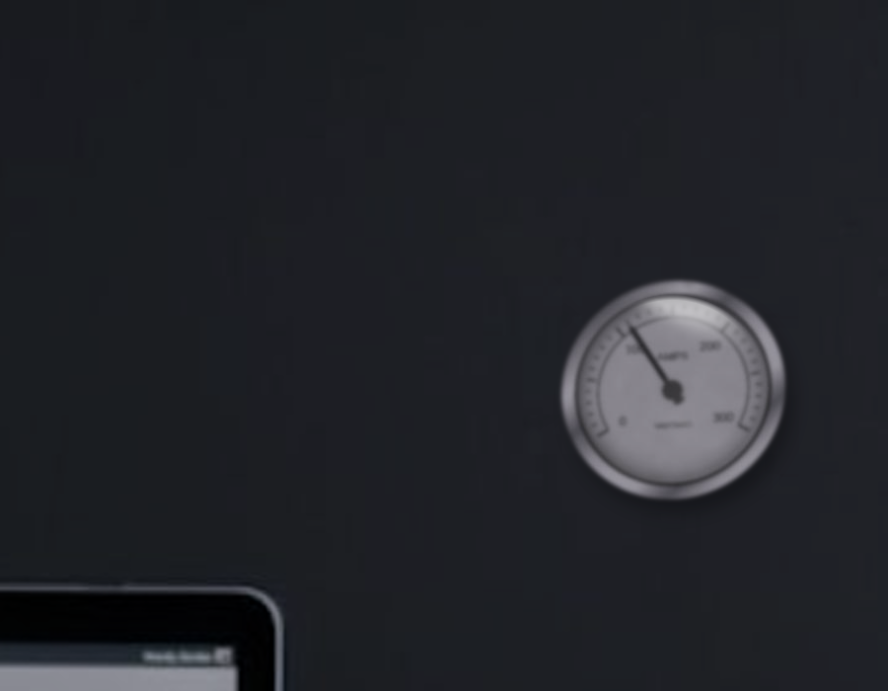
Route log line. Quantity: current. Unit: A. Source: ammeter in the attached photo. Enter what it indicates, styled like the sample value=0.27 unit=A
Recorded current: value=110 unit=A
